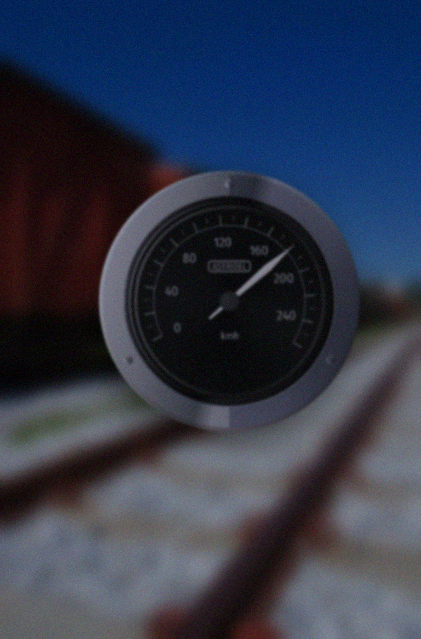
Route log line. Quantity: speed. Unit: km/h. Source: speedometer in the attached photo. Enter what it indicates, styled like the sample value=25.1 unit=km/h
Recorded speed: value=180 unit=km/h
